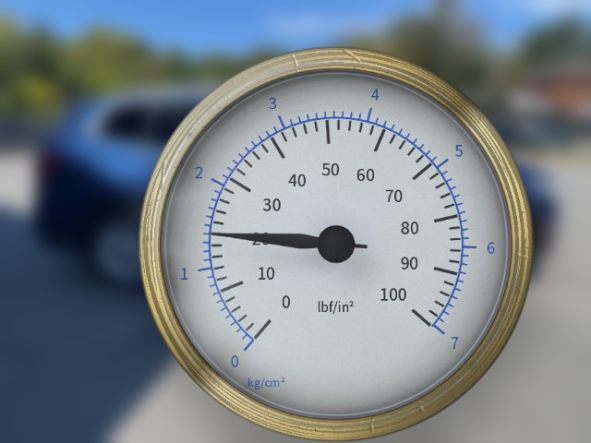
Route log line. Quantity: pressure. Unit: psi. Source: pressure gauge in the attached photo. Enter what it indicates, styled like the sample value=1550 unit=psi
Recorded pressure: value=20 unit=psi
